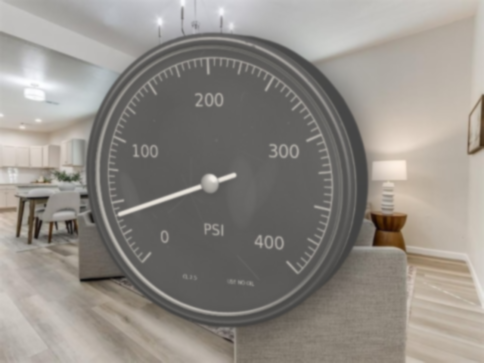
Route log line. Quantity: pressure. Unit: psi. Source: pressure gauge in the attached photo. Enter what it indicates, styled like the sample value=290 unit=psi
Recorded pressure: value=40 unit=psi
